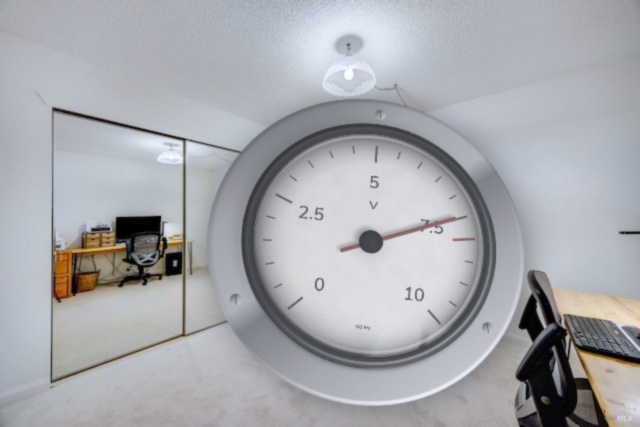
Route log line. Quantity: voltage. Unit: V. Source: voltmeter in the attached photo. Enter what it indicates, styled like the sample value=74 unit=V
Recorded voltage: value=7.5 unit=V
